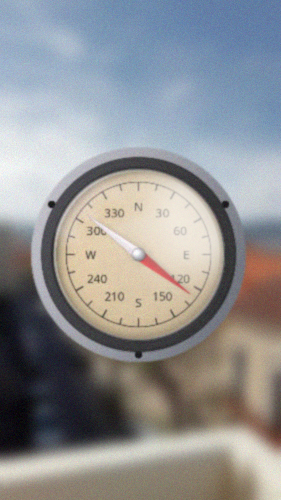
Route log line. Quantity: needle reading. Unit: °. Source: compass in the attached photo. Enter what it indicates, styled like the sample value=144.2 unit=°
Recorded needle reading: value=127.5 unit=°
